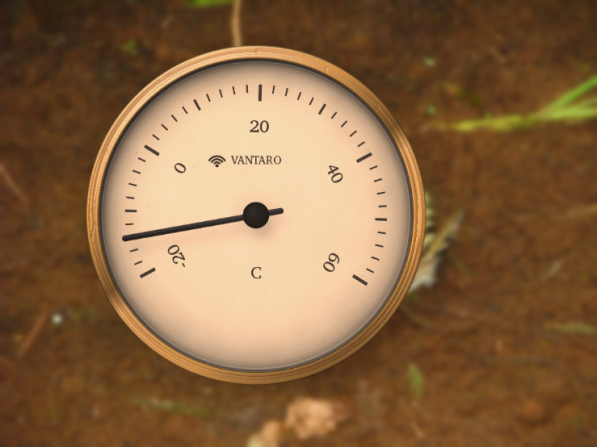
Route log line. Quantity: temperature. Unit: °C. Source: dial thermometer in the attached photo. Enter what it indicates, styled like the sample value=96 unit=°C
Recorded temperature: value=-14 unit=°C
